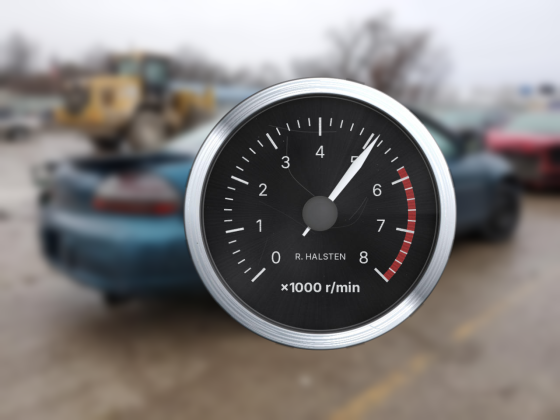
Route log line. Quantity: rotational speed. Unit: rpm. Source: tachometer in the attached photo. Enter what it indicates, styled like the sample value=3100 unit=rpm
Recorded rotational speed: value=5100 unit=rpm
